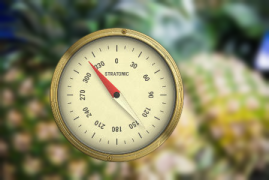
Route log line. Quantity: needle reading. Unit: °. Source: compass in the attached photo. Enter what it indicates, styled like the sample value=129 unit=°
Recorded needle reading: value=320 unit=°
